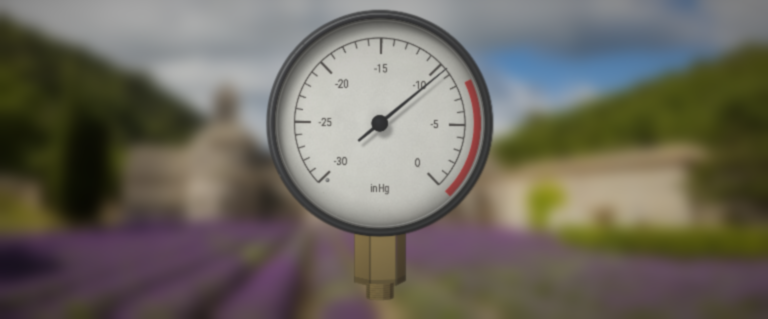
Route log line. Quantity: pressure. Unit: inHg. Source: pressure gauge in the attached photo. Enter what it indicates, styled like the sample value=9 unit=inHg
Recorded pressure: value=-9.5 unit=inHg
